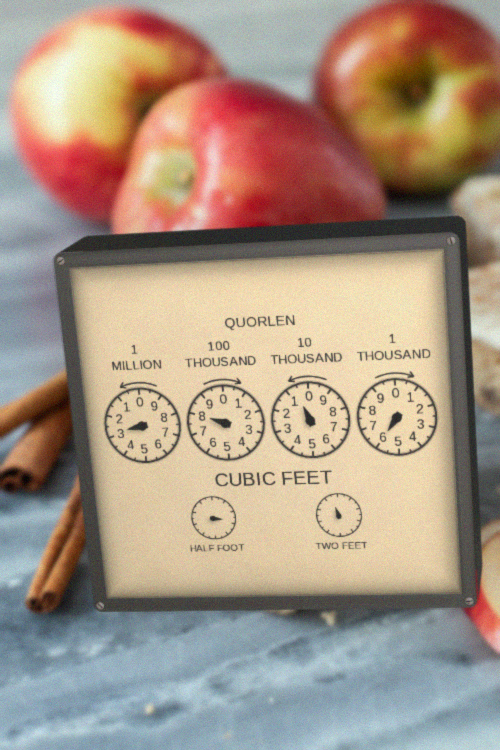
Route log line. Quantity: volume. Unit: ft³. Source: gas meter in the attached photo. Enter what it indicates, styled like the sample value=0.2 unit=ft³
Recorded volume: value=280600 unit=ft³
